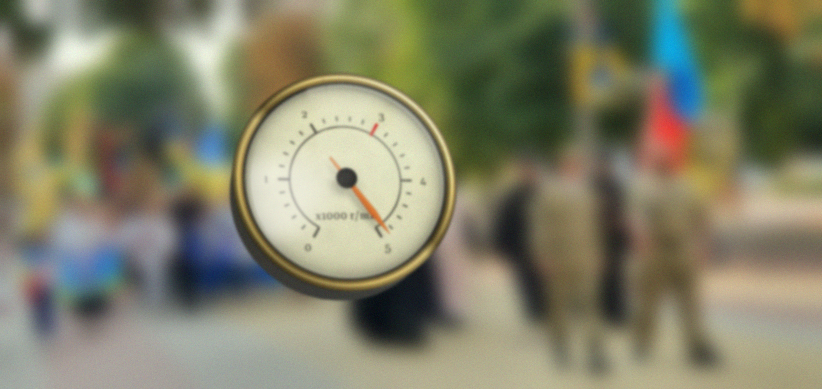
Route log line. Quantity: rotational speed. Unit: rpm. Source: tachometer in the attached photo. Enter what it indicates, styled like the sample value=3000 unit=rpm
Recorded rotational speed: value=4900 unit=rpm
